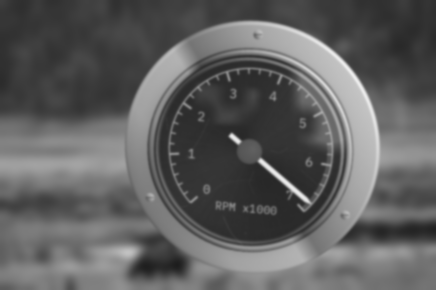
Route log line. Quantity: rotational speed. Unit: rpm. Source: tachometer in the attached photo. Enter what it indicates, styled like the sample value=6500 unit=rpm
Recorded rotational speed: value=6800 unit=rpm
